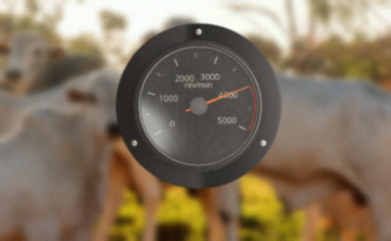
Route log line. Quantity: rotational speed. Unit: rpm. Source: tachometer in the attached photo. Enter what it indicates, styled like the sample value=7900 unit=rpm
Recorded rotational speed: value=4000 unit=rpm
